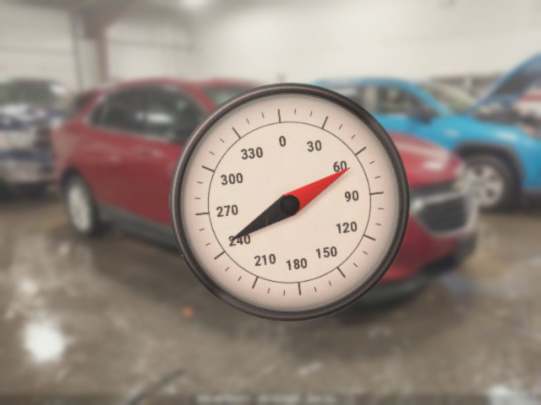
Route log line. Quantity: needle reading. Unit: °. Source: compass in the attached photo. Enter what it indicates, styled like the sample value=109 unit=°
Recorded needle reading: value=65 unit=°
